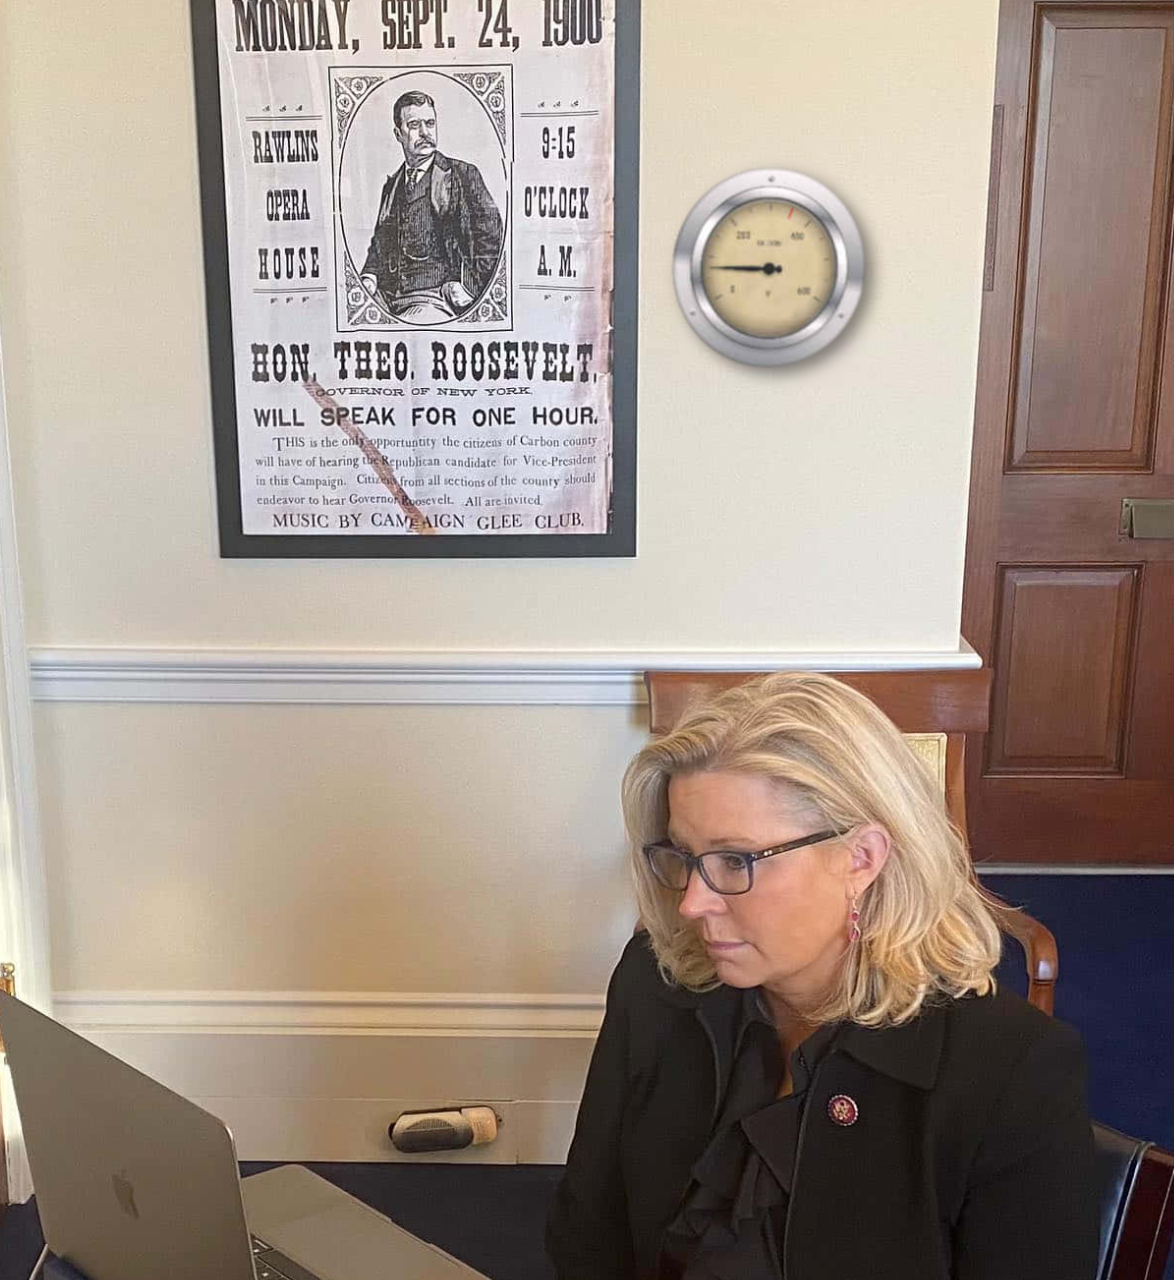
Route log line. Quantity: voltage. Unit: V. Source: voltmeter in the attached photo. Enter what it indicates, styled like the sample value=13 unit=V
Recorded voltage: value=75 unit=V
